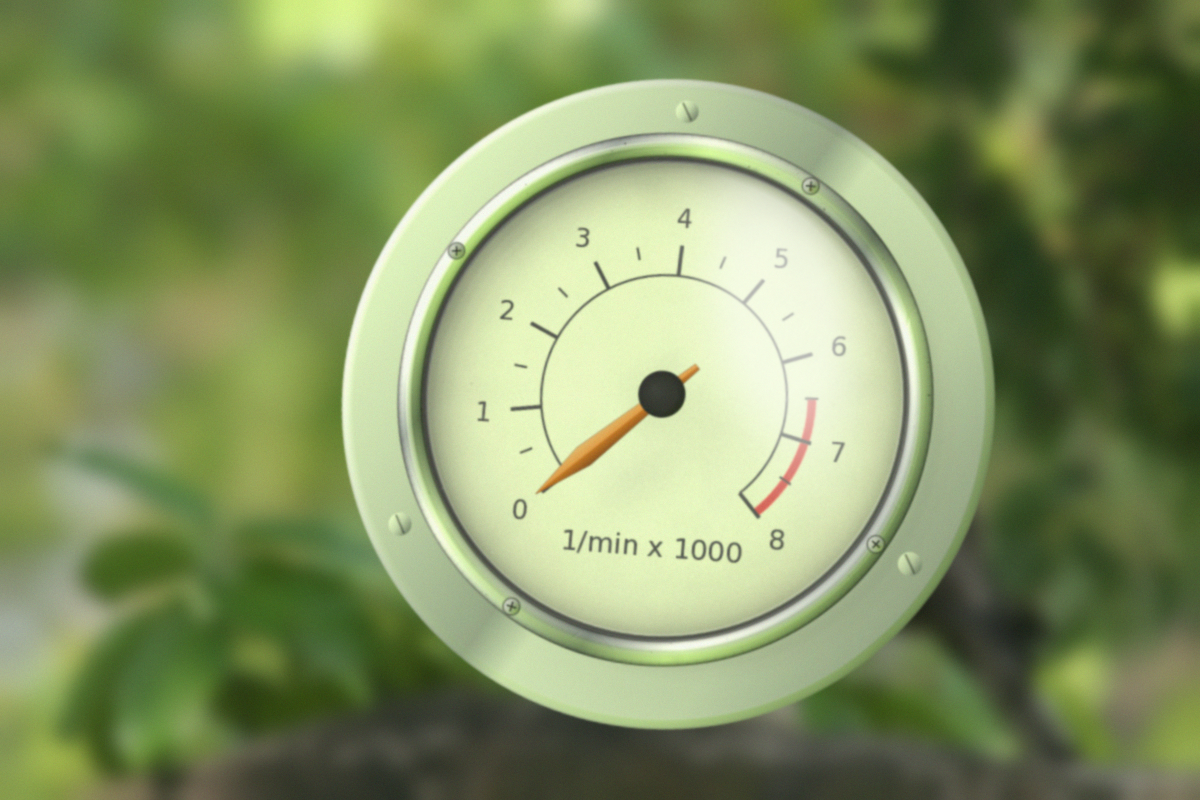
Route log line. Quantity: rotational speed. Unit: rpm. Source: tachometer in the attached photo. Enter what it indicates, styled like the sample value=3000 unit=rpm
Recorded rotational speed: value=0 unit=rpm
